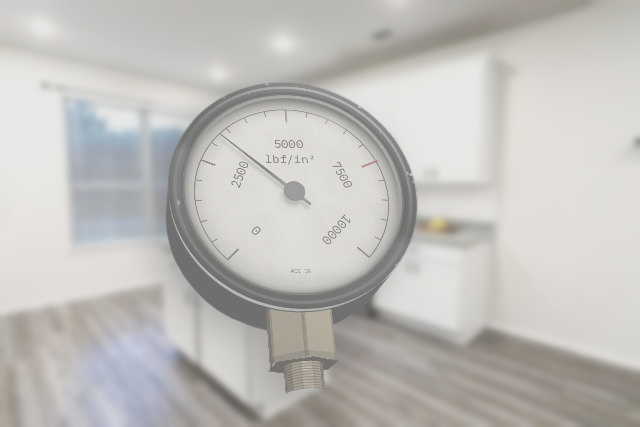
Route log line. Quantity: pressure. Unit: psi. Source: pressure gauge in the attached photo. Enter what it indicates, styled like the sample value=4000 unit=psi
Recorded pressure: value=3250 unit=psi
